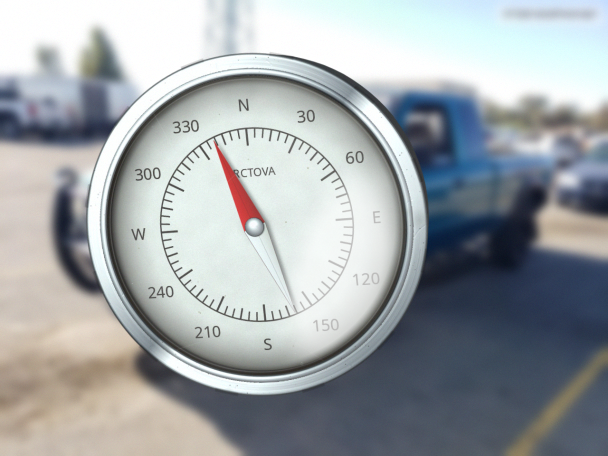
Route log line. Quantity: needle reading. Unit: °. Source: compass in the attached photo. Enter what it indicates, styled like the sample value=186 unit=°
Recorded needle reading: value=340 unit=°
